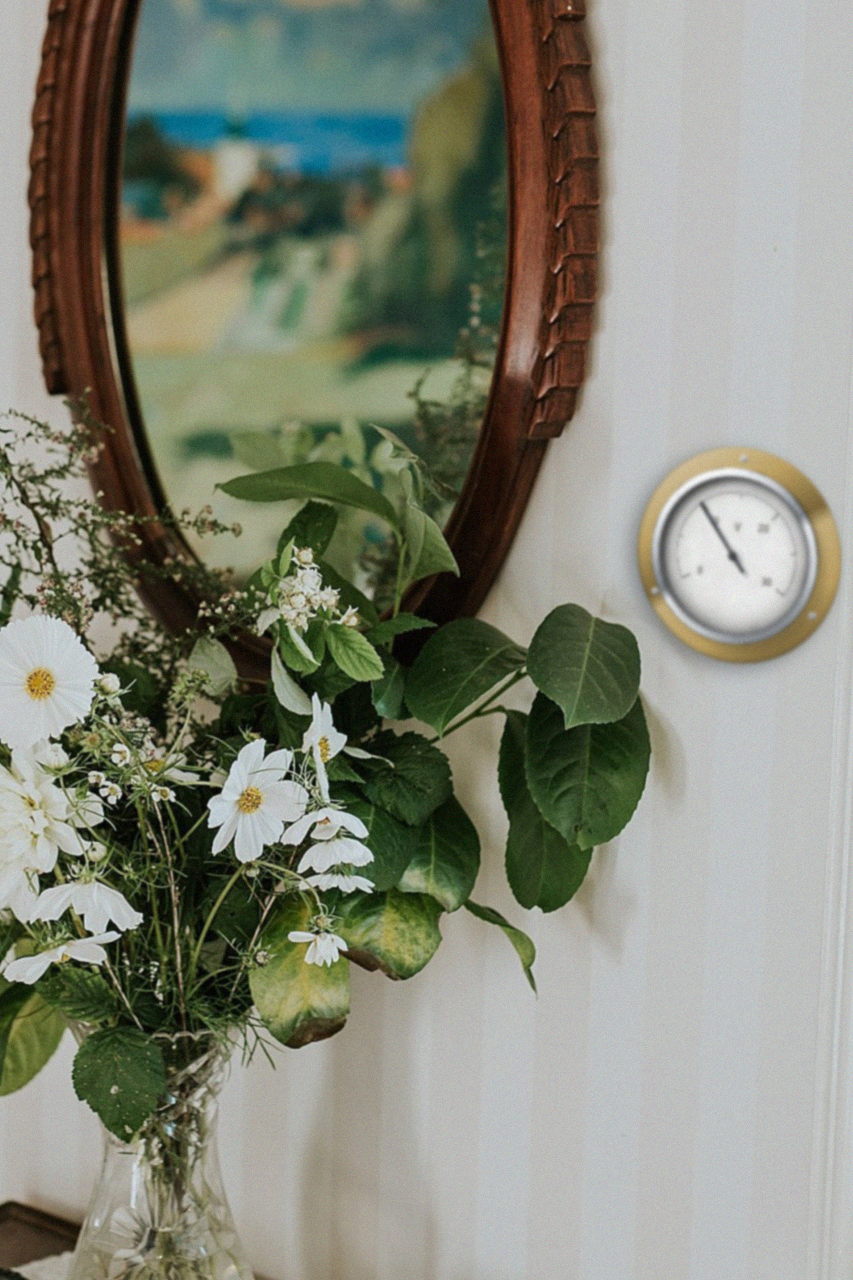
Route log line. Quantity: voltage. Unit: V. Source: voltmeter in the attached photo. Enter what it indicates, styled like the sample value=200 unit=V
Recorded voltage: value=10 unit=V
